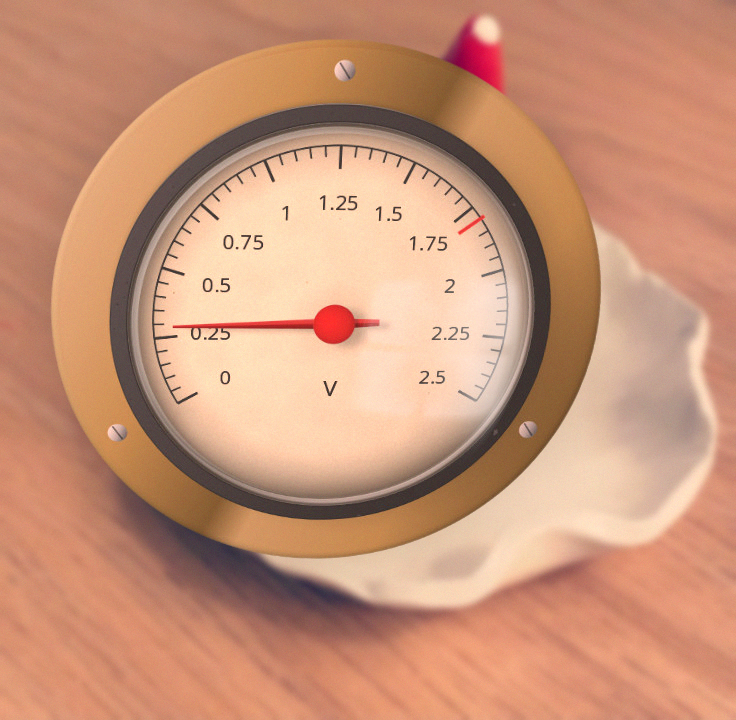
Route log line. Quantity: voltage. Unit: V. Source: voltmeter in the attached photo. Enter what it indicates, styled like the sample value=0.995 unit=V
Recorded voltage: value=0.3 unit=V
